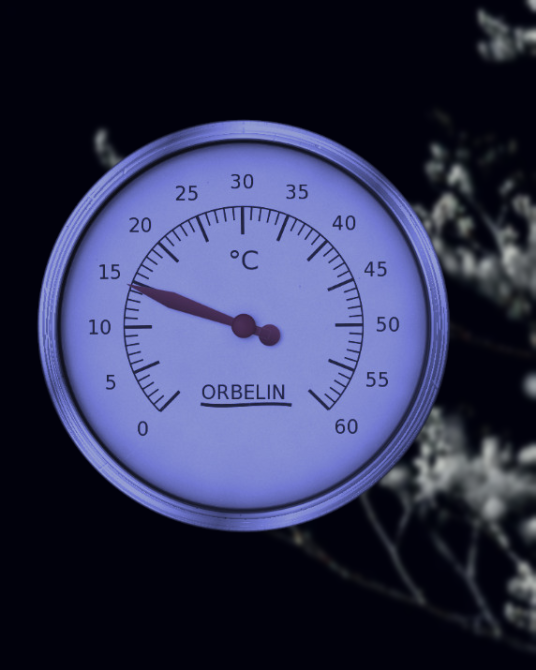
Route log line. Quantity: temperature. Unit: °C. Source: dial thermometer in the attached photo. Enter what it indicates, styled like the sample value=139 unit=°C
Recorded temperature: value=14.5 unit=°C
